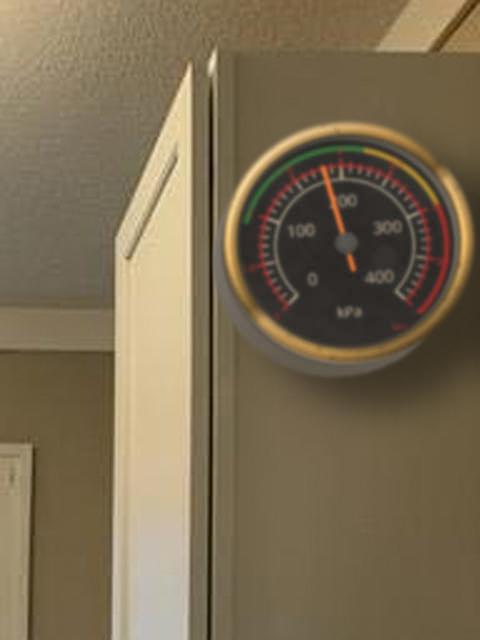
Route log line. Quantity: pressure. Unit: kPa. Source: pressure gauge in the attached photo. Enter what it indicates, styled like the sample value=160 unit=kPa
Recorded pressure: value=180 unit=kPa
